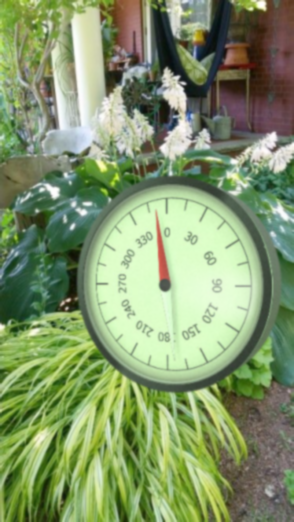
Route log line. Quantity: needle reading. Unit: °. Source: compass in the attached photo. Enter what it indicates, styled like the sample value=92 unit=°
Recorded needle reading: value=352.5 unit=°
